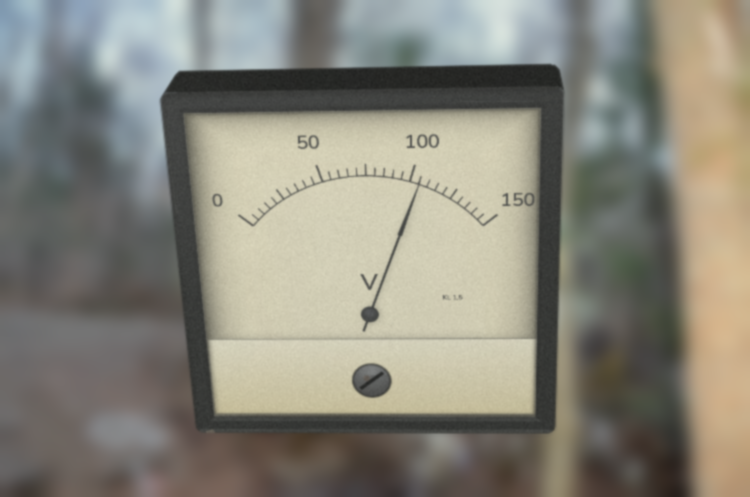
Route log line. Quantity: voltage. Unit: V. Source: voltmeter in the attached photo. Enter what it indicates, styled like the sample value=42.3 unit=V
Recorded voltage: value=105 unit=V
